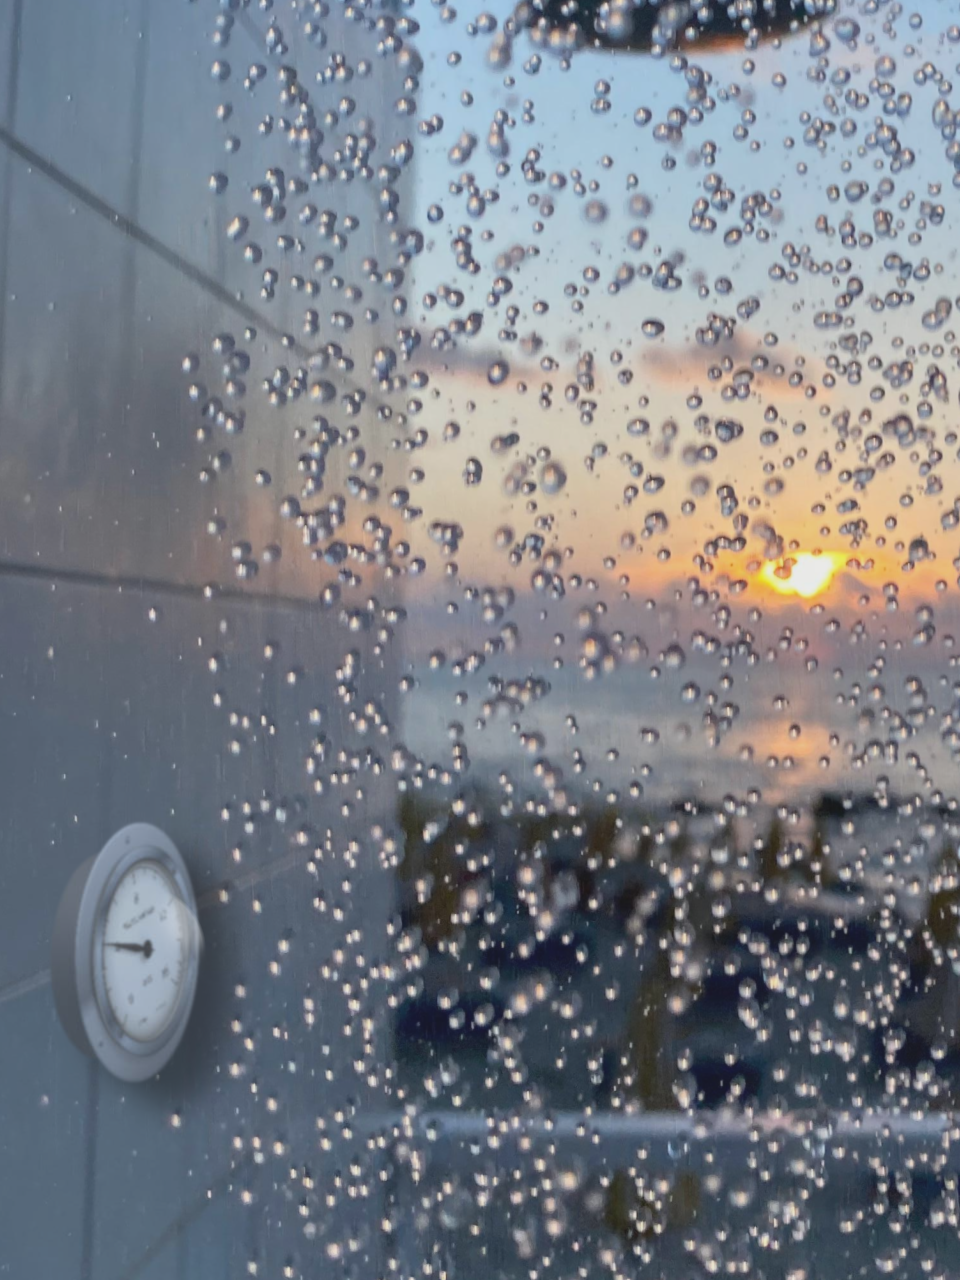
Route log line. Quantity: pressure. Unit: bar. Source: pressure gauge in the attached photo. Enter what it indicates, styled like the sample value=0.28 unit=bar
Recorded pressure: value=4 unit=bar
